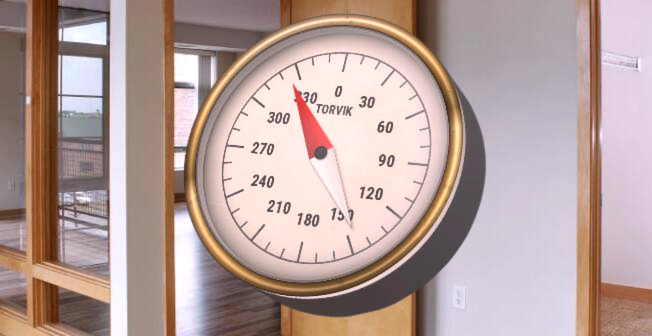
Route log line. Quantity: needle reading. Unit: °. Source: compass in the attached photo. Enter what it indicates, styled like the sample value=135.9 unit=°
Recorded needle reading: value=325 unit=°
